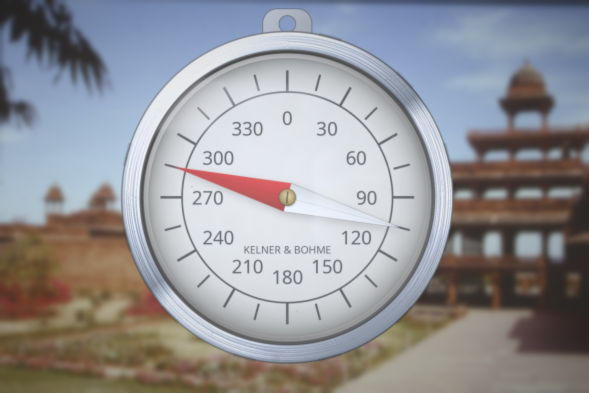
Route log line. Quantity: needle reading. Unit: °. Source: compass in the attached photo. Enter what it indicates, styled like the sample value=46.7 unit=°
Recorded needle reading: value=285 unit=°
